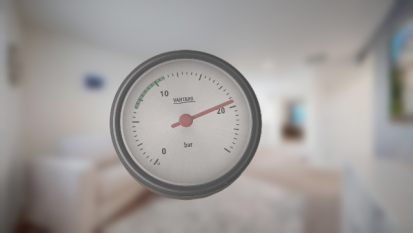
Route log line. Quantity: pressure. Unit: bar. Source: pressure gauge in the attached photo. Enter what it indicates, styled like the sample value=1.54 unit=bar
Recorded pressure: value=19.5 unit=bar
